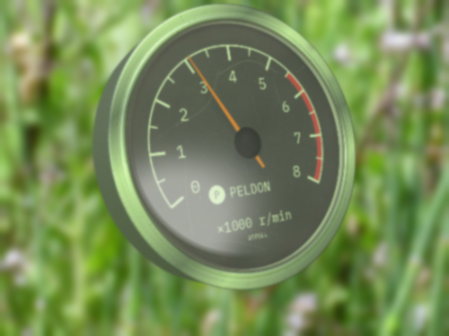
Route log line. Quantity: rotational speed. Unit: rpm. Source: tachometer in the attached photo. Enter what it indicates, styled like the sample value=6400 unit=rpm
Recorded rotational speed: value=3000 unit=rpm
